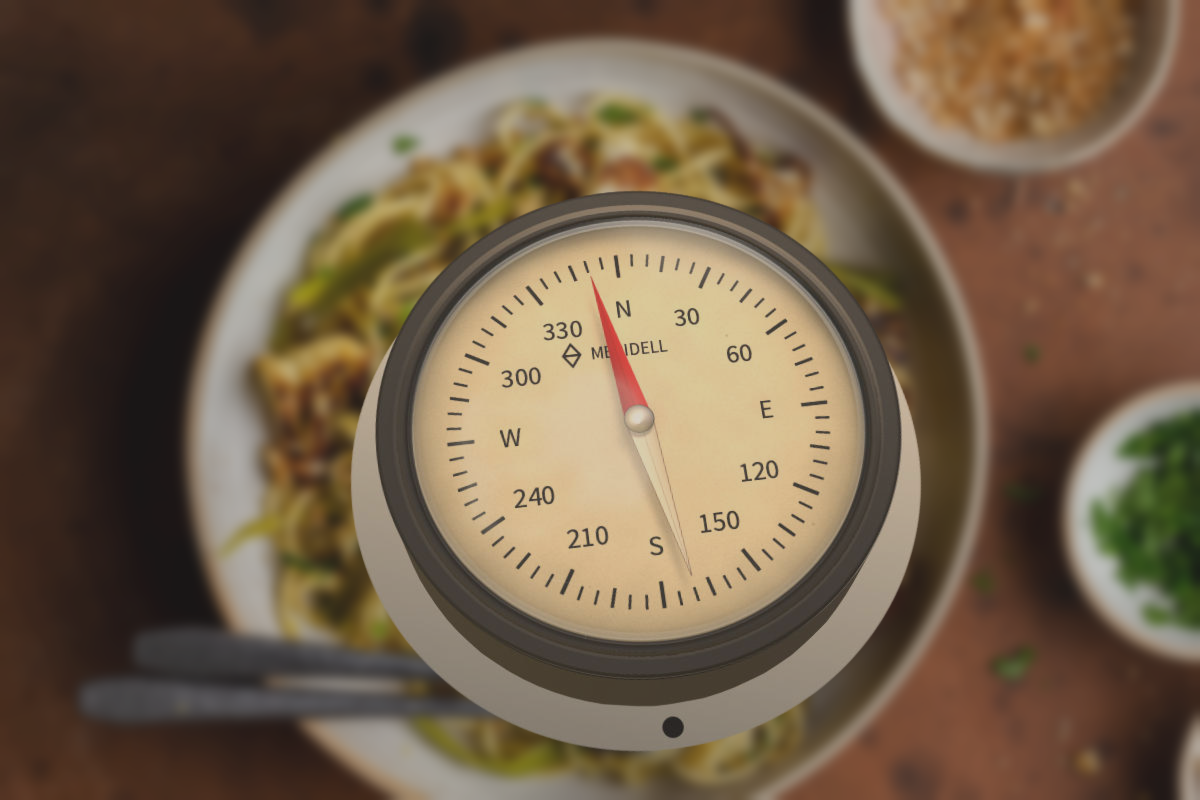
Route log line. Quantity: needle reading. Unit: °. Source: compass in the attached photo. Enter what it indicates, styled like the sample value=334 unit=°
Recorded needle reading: value=350 unit=°
